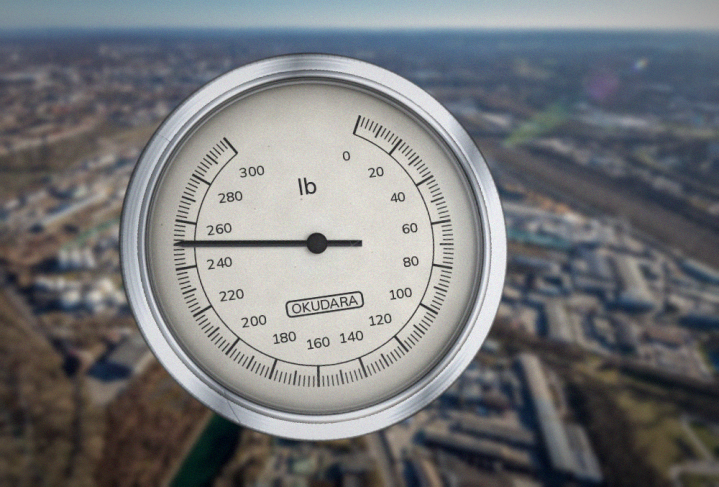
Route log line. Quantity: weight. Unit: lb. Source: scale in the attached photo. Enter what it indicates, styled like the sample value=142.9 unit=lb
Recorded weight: value=250 unit=lb
